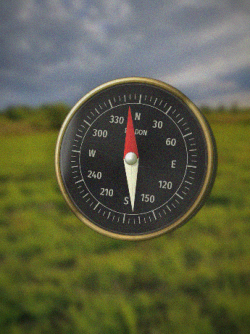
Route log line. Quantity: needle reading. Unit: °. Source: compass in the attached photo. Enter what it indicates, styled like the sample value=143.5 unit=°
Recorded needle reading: value=350 unit=°
